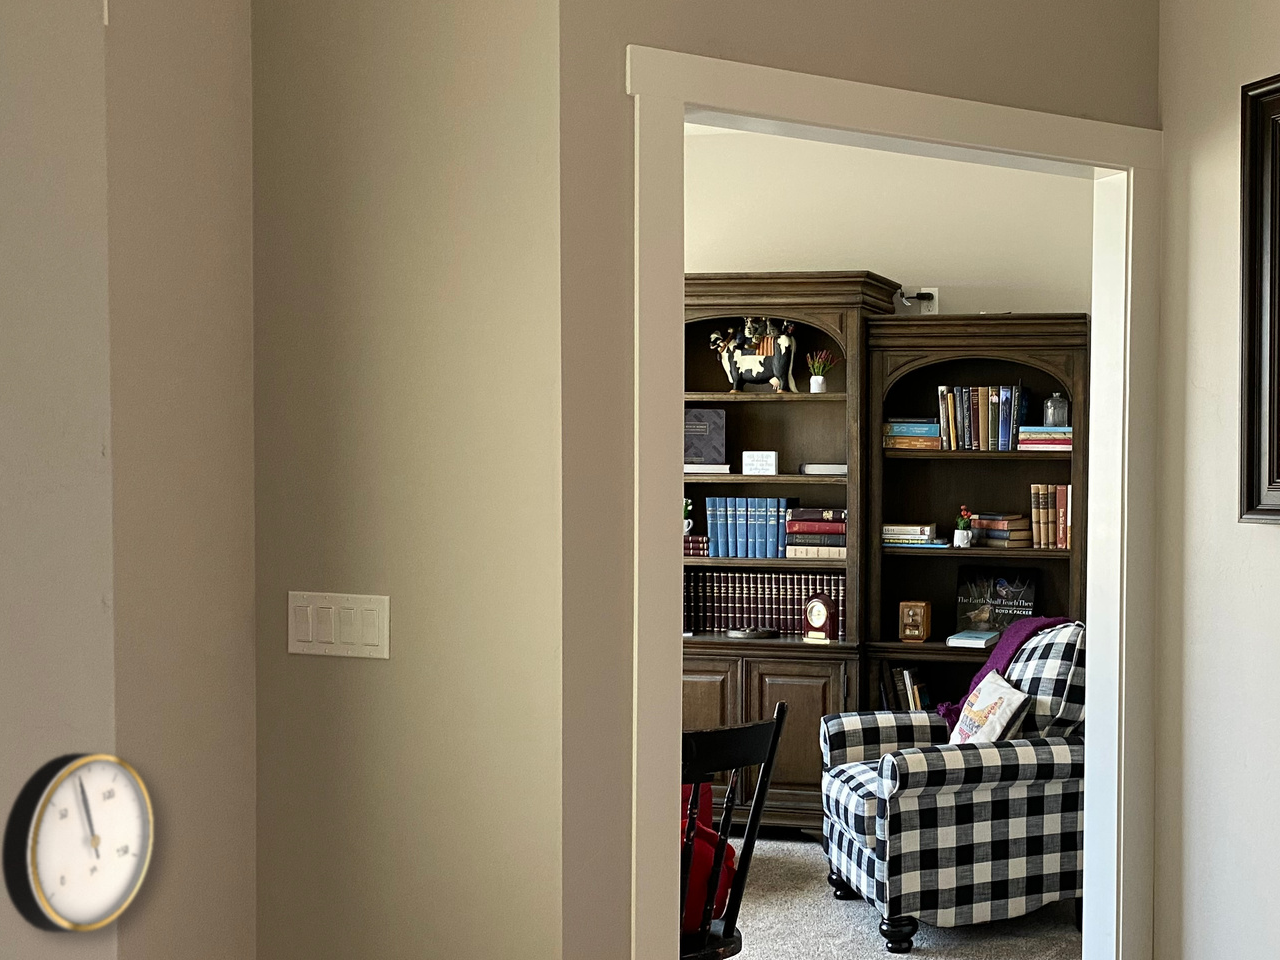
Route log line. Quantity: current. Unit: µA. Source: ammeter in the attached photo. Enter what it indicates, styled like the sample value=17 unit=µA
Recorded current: value=70 unit=µA
